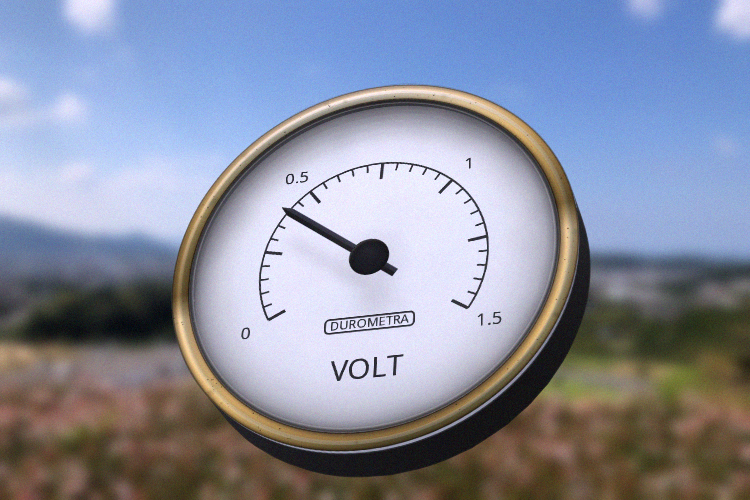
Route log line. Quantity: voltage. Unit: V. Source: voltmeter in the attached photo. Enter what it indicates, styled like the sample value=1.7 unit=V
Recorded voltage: value=0.4 unit=V
